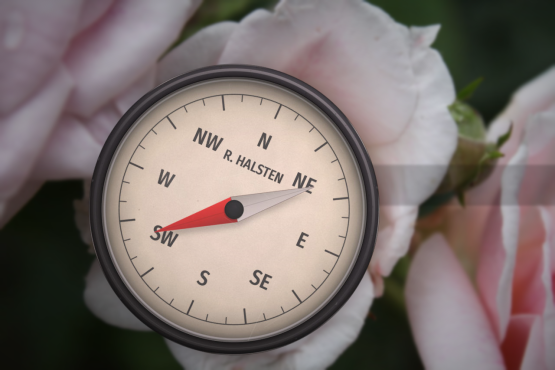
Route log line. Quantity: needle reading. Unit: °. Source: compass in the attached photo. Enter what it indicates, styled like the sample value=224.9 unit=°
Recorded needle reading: value=230 unit=°
